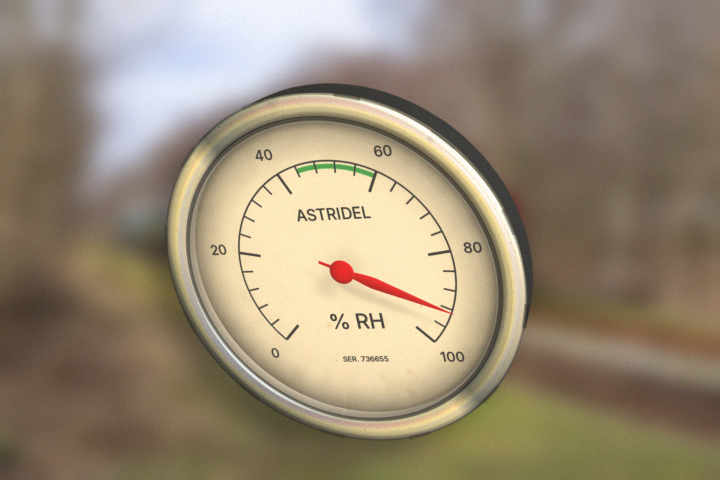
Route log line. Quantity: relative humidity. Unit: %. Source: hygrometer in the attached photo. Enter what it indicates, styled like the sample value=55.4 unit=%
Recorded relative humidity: value=92 unit=%
